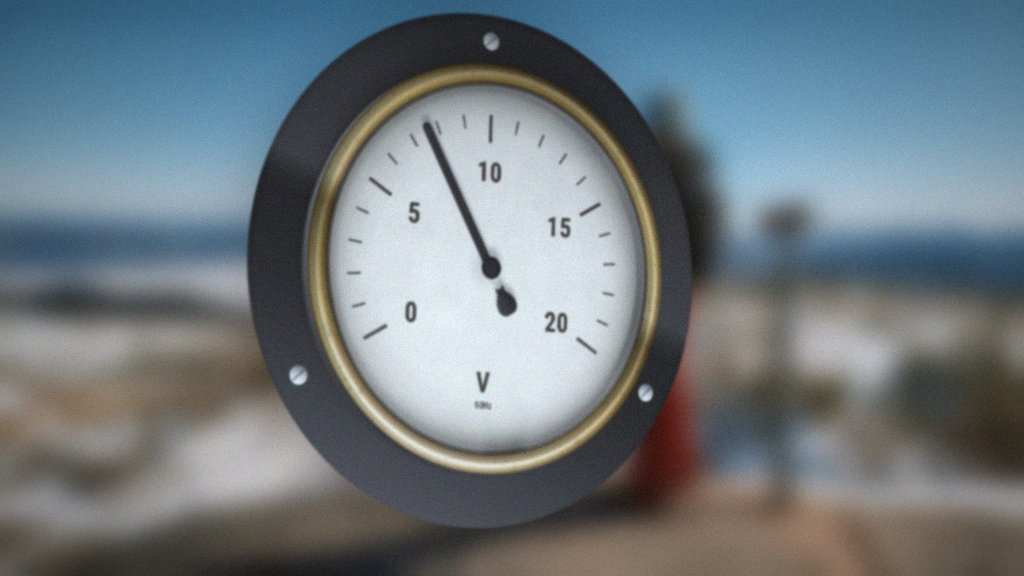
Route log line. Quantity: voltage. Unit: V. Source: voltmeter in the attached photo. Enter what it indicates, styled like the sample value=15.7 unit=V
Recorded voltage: value=7.5 unit=V
